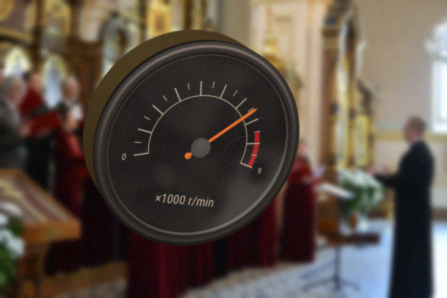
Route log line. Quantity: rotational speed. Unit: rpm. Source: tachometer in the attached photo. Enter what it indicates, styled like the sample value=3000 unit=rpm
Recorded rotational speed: value=6500 unit=rpm
